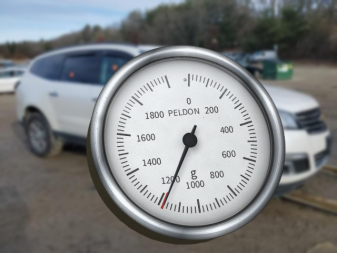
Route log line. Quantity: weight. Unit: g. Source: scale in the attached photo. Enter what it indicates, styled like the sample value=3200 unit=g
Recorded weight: value=1180 unit=g
